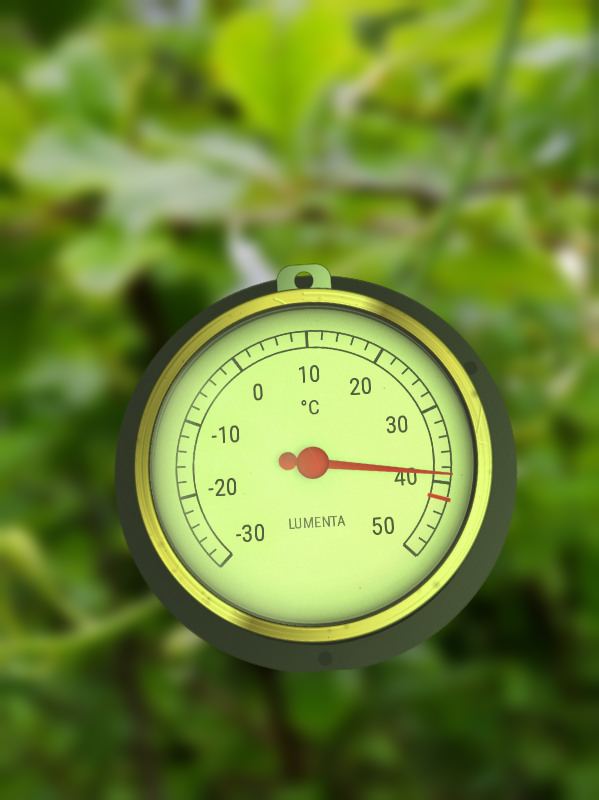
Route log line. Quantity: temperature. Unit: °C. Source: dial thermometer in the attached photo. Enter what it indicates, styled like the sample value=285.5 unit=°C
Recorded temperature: value=39 unit=°C
